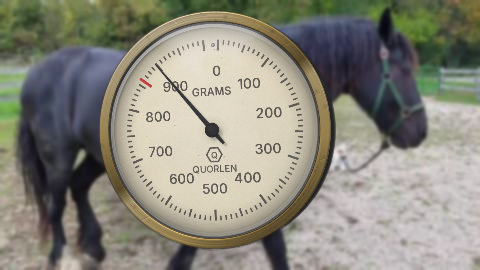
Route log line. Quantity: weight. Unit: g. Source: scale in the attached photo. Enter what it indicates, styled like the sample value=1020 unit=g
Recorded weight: value=900 unit=g
